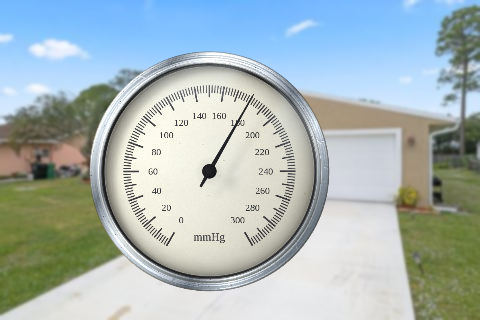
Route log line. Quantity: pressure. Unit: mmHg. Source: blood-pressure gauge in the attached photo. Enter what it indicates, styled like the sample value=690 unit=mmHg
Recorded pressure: value=180 unit=mmHg
